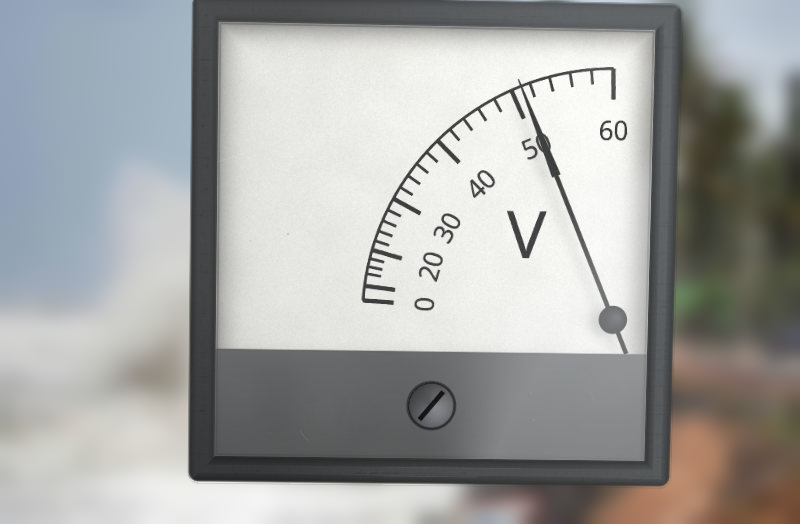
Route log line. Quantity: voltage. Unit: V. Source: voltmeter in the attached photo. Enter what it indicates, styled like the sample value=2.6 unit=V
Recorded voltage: value=51 unit=V
